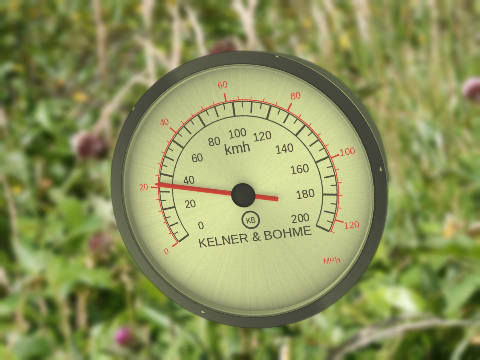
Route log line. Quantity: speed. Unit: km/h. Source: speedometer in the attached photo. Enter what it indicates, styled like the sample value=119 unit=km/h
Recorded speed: value=35 unit=km/h
